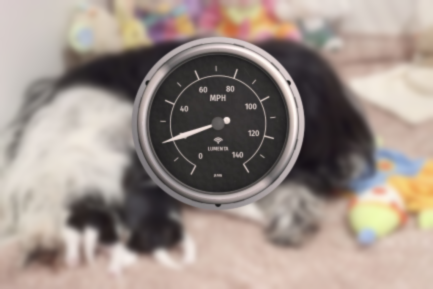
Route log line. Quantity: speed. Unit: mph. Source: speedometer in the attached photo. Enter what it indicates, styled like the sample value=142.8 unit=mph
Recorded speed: value=20 unit=mph
